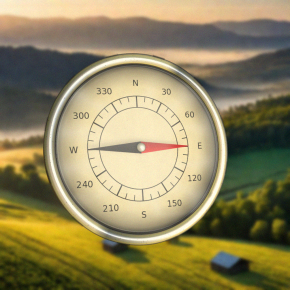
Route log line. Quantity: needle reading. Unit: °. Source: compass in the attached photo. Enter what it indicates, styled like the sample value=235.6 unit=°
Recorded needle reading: value=90 unit=°
